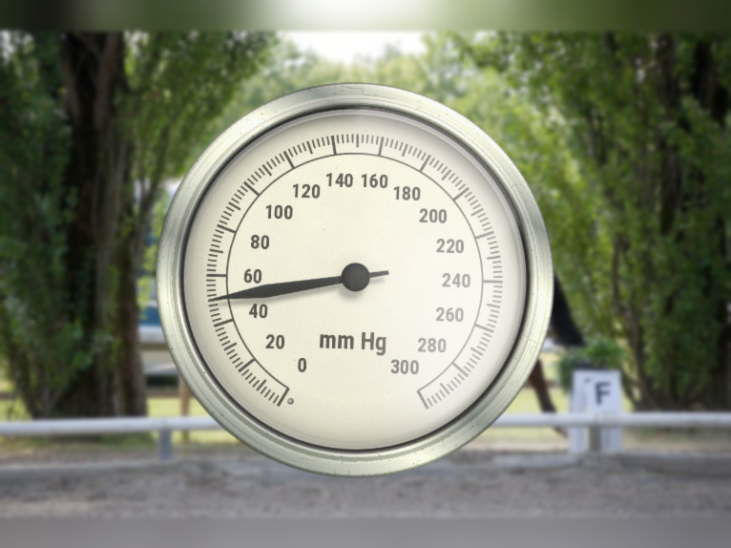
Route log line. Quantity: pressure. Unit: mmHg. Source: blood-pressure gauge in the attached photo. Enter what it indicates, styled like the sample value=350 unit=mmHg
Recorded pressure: value=50 unit=mmHg
